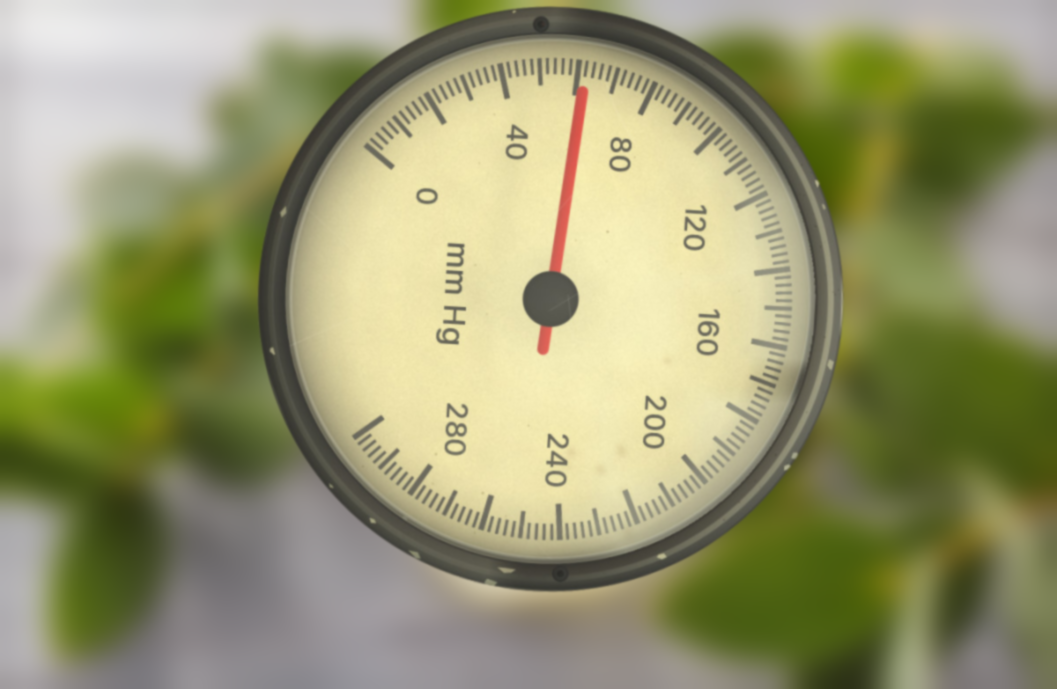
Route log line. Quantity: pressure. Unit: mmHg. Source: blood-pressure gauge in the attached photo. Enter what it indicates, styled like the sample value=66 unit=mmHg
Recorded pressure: value=62 unit=mmHg
